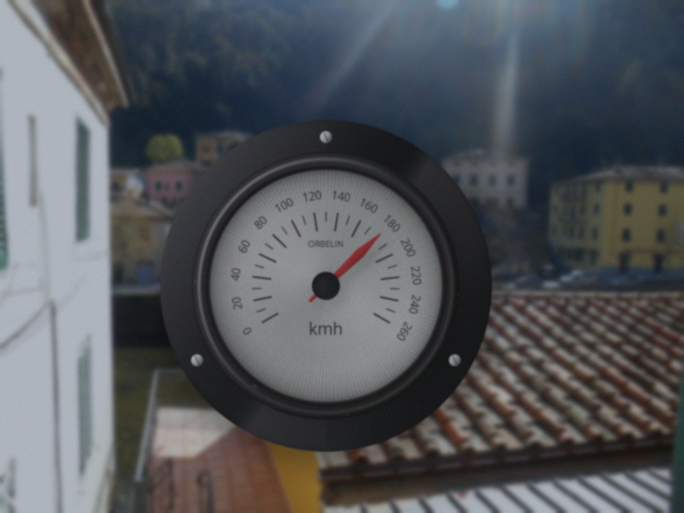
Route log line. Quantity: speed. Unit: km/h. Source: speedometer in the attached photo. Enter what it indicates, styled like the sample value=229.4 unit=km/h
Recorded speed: value=180 unit=km/h
